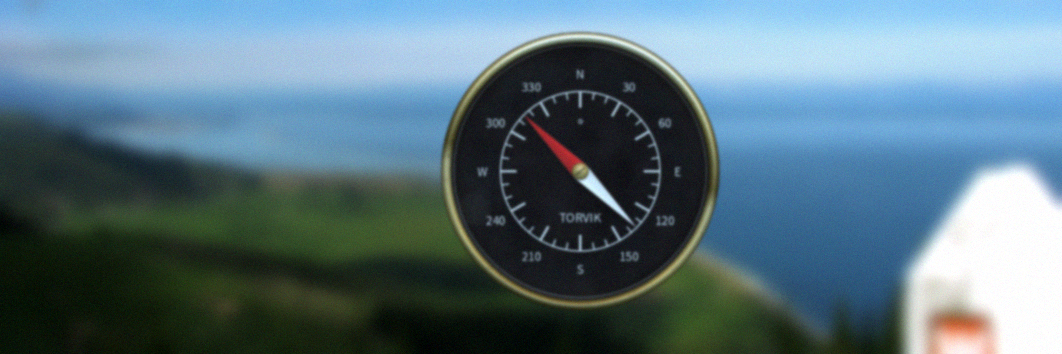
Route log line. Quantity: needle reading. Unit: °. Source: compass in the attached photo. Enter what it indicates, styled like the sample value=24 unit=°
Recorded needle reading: value=315 unit=°
